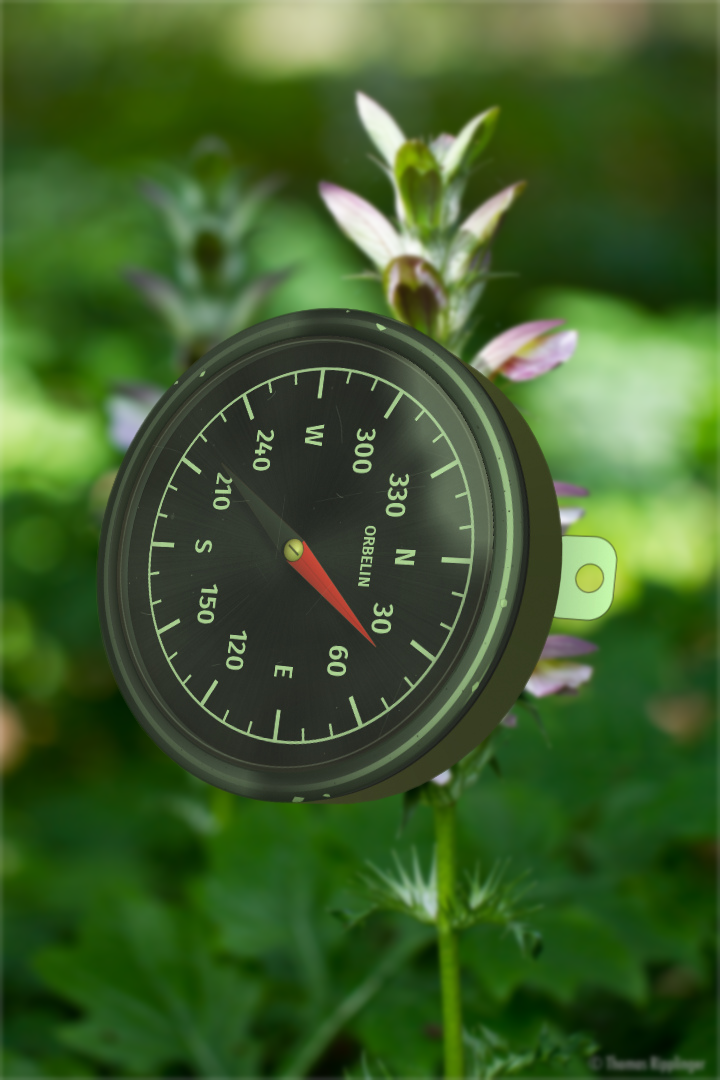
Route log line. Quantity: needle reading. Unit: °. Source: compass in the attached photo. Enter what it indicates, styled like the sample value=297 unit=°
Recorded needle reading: value=40 unit=°
